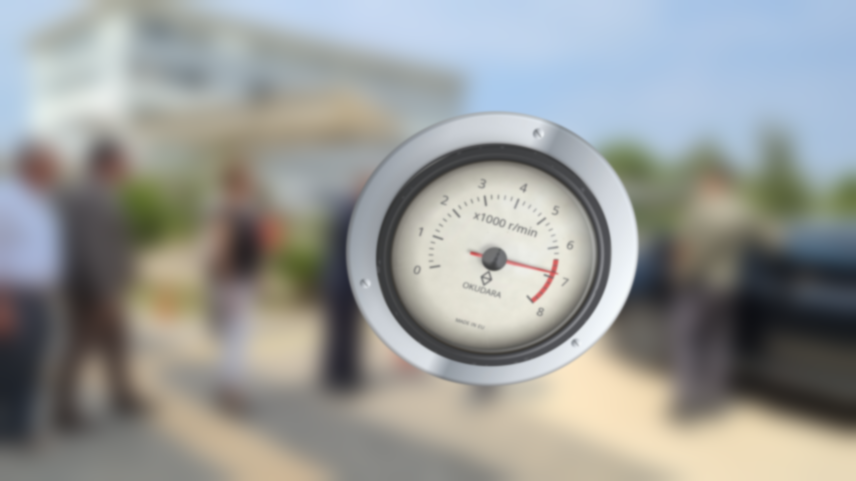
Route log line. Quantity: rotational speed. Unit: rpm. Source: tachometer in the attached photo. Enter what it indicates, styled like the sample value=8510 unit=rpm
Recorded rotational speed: value=6800 unit=rpm
